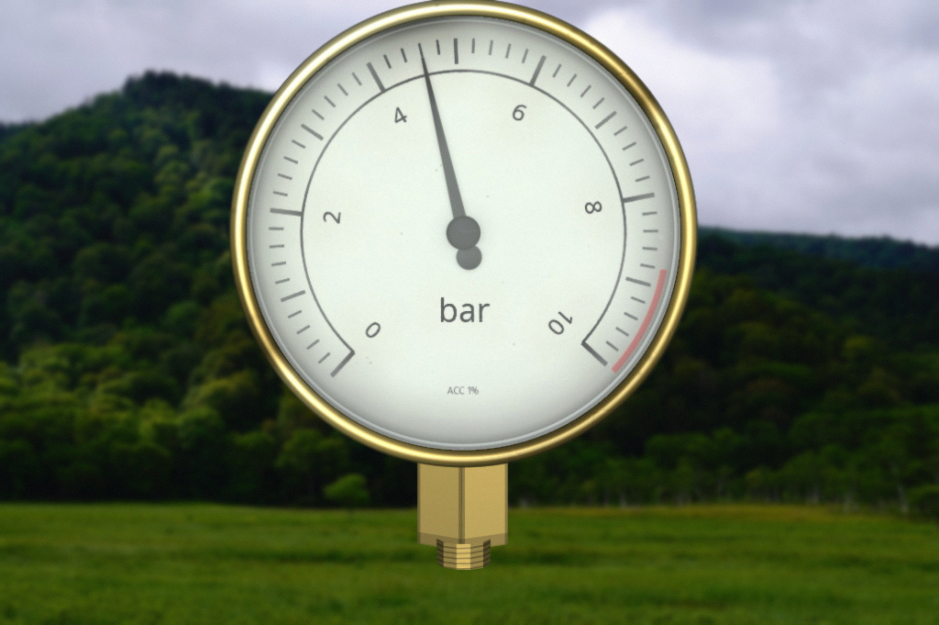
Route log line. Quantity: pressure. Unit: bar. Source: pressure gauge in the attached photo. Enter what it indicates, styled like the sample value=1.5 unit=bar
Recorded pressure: value=4.6 unit=bar
